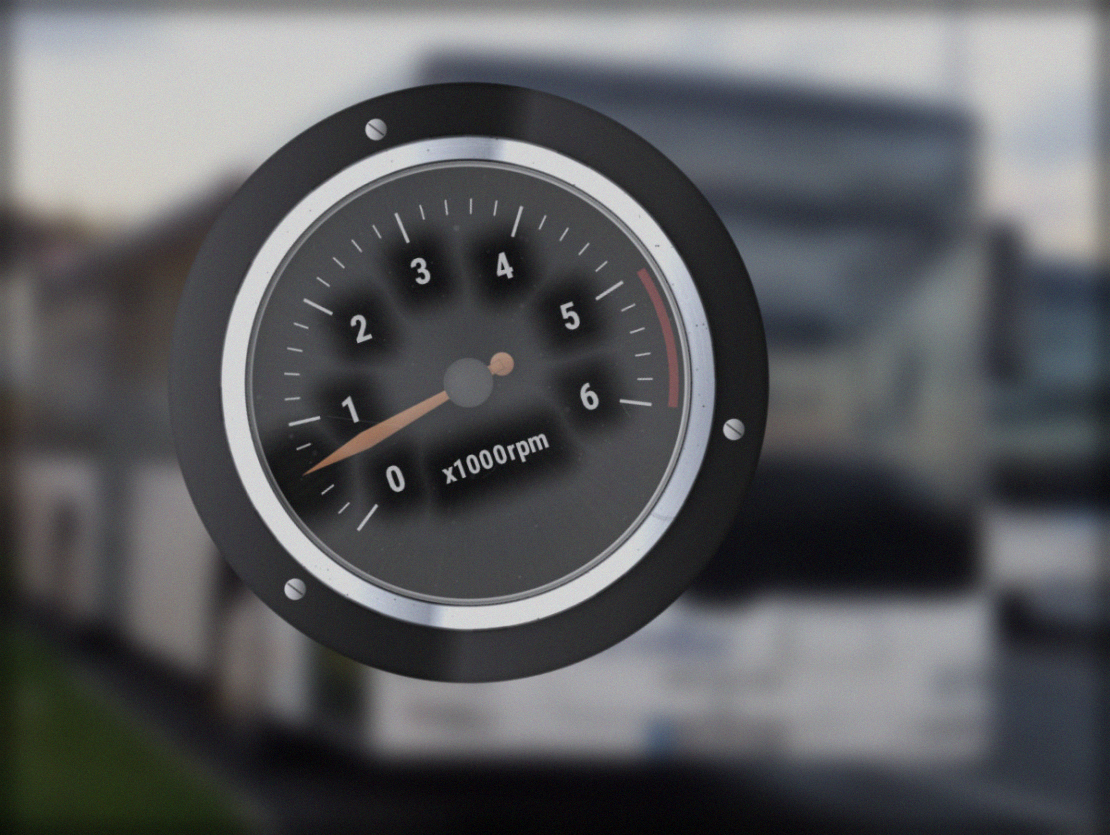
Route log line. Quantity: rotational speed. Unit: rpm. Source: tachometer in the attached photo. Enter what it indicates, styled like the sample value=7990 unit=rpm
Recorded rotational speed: value=600 unit=rpm
